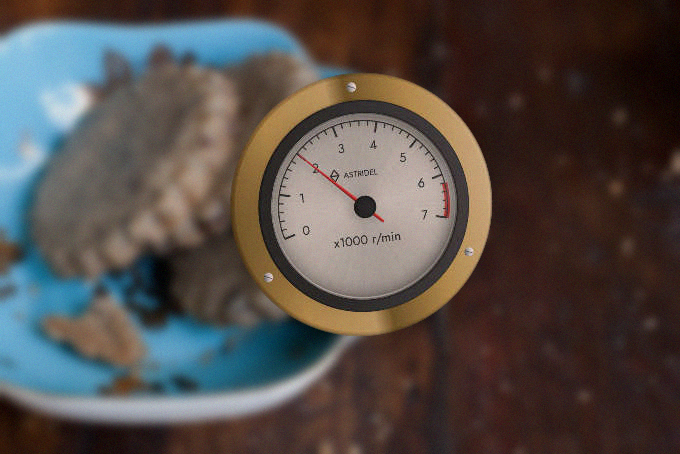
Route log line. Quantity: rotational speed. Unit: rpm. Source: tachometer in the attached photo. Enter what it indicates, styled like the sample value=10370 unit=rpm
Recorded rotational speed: value=2000 unit=rpm
